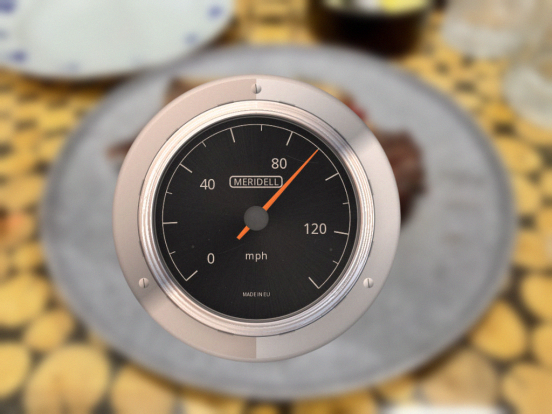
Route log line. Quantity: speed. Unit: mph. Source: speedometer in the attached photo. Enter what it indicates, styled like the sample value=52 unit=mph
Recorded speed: value=90 unit=mph
